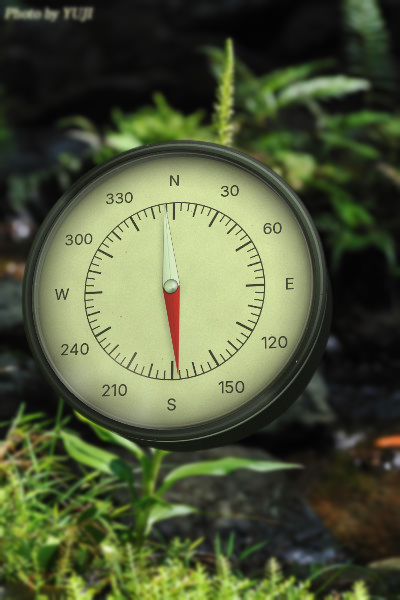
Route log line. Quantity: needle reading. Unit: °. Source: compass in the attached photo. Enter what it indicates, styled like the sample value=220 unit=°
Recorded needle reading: value=175 unit=°
